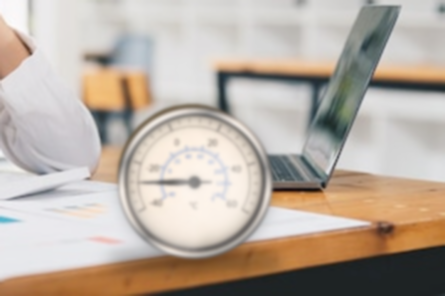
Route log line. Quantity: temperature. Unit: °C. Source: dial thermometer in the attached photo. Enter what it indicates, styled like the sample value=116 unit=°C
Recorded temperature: value=-28 unit=°C
